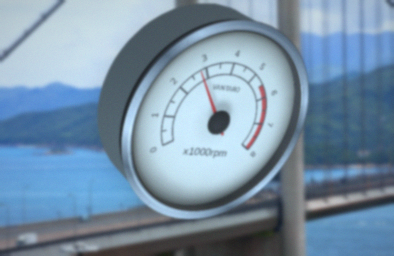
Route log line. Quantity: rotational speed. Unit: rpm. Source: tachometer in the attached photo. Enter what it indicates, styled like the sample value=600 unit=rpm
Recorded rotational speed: value=2750 unit=rpm
